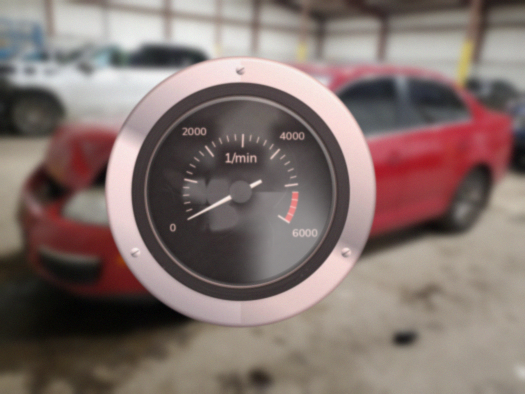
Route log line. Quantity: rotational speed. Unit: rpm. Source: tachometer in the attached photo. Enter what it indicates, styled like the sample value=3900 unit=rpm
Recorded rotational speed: value=0 unit=rpm
